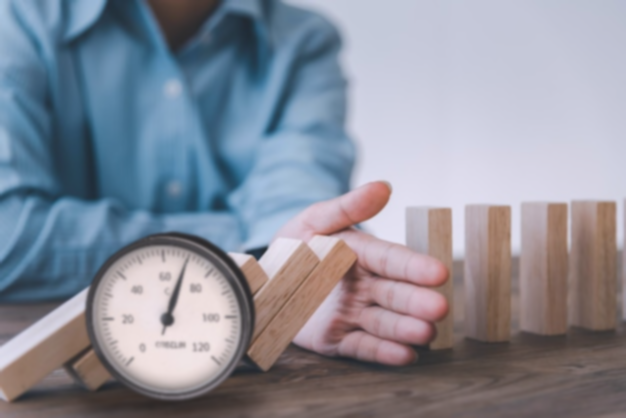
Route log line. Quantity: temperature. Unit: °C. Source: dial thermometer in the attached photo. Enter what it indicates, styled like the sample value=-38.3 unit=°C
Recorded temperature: value=70 unit=°C
